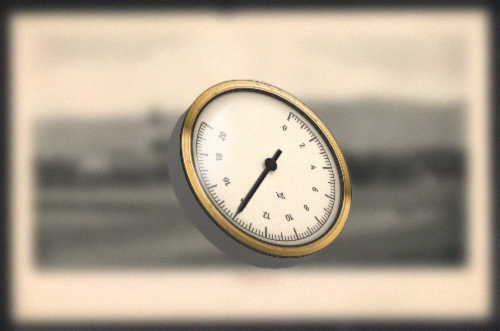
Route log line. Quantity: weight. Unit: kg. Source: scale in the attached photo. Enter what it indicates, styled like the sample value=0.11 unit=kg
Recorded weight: value=14 unit=kg
